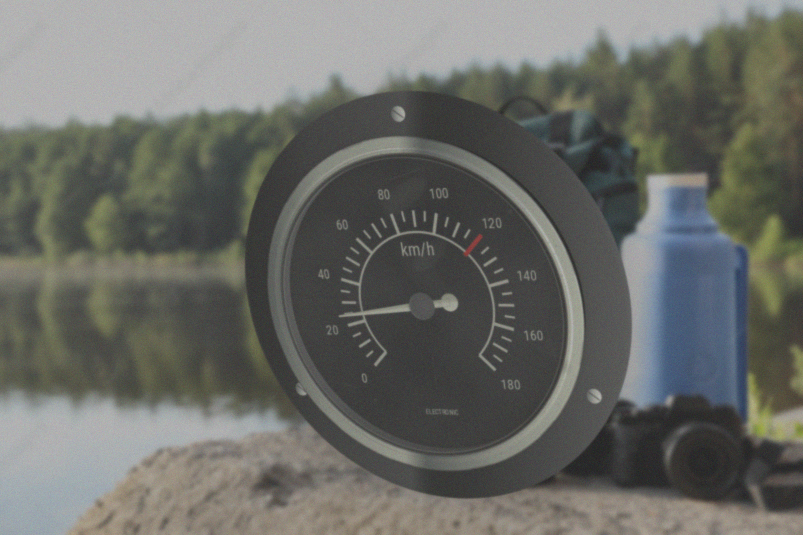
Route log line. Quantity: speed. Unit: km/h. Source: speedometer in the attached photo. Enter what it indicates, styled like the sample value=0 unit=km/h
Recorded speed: value=25 unit=km/h
